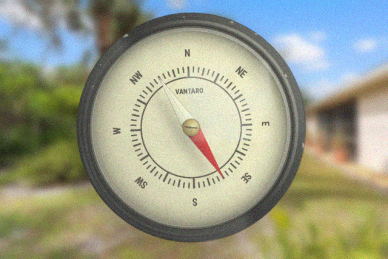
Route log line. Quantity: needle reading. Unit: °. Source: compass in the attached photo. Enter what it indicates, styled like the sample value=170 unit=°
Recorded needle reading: value=150 unit=°
